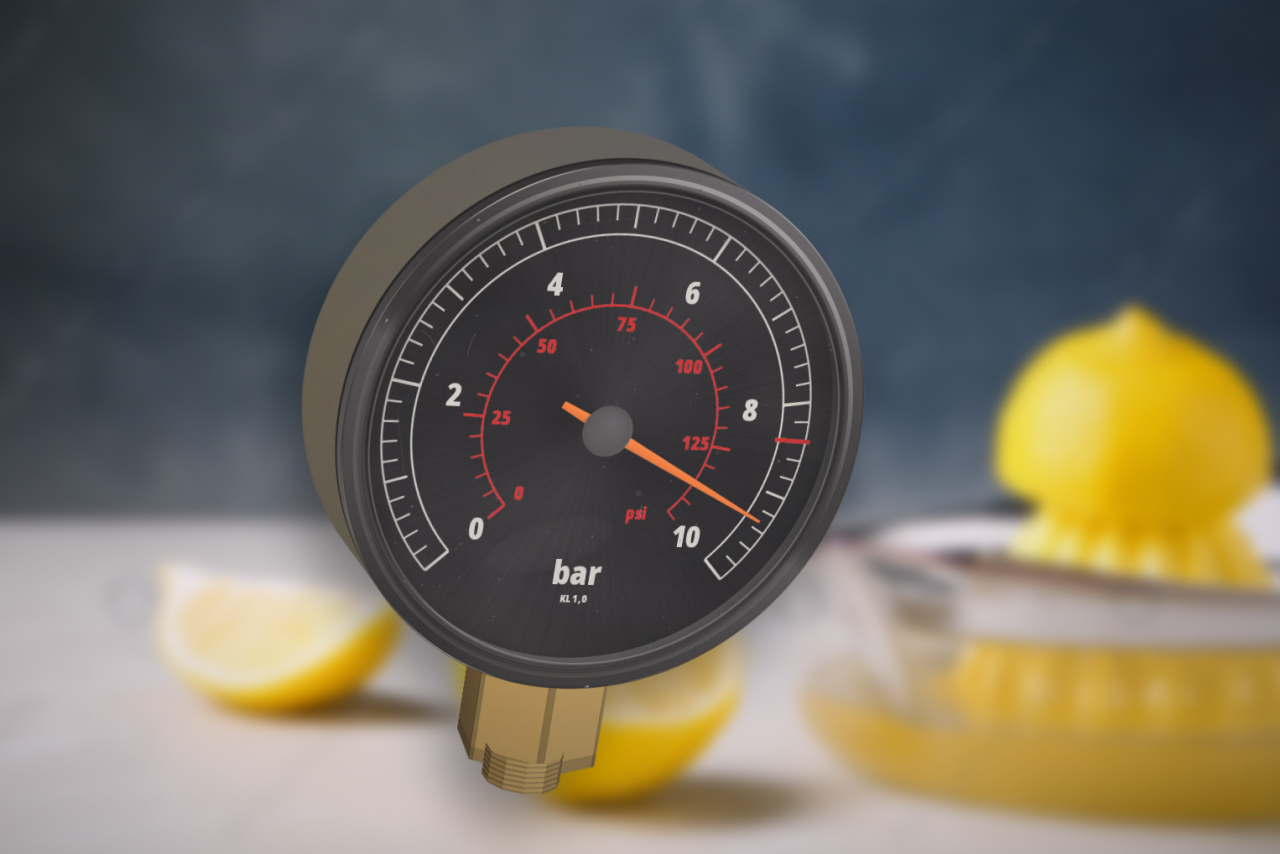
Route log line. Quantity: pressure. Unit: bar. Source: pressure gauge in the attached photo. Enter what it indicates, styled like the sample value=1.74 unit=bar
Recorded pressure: value=9.3 unit=bar
